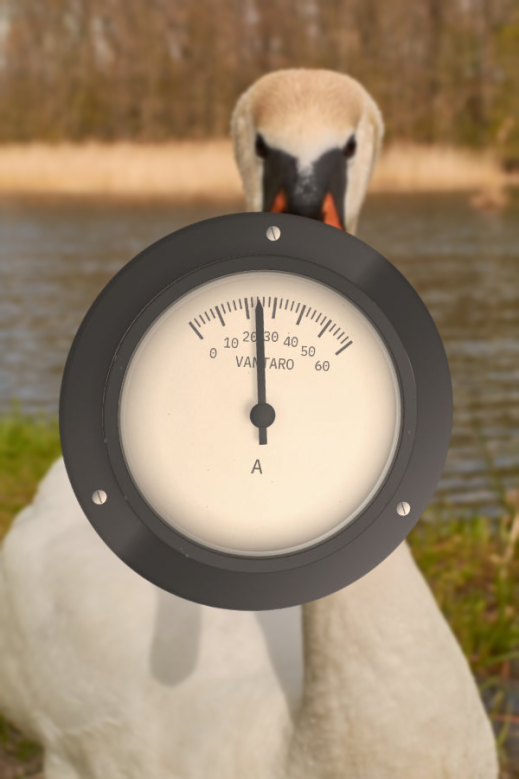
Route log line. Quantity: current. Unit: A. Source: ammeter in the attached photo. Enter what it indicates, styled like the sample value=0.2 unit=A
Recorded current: value=24 unit=A
